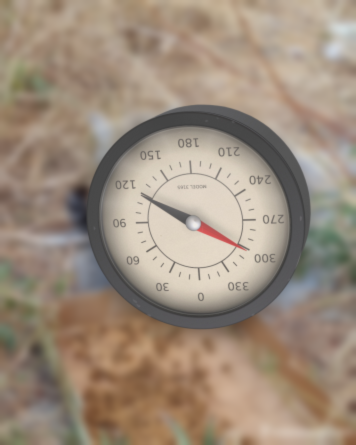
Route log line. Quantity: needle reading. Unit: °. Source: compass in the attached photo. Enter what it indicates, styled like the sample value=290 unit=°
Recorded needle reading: value=300 unit=°
